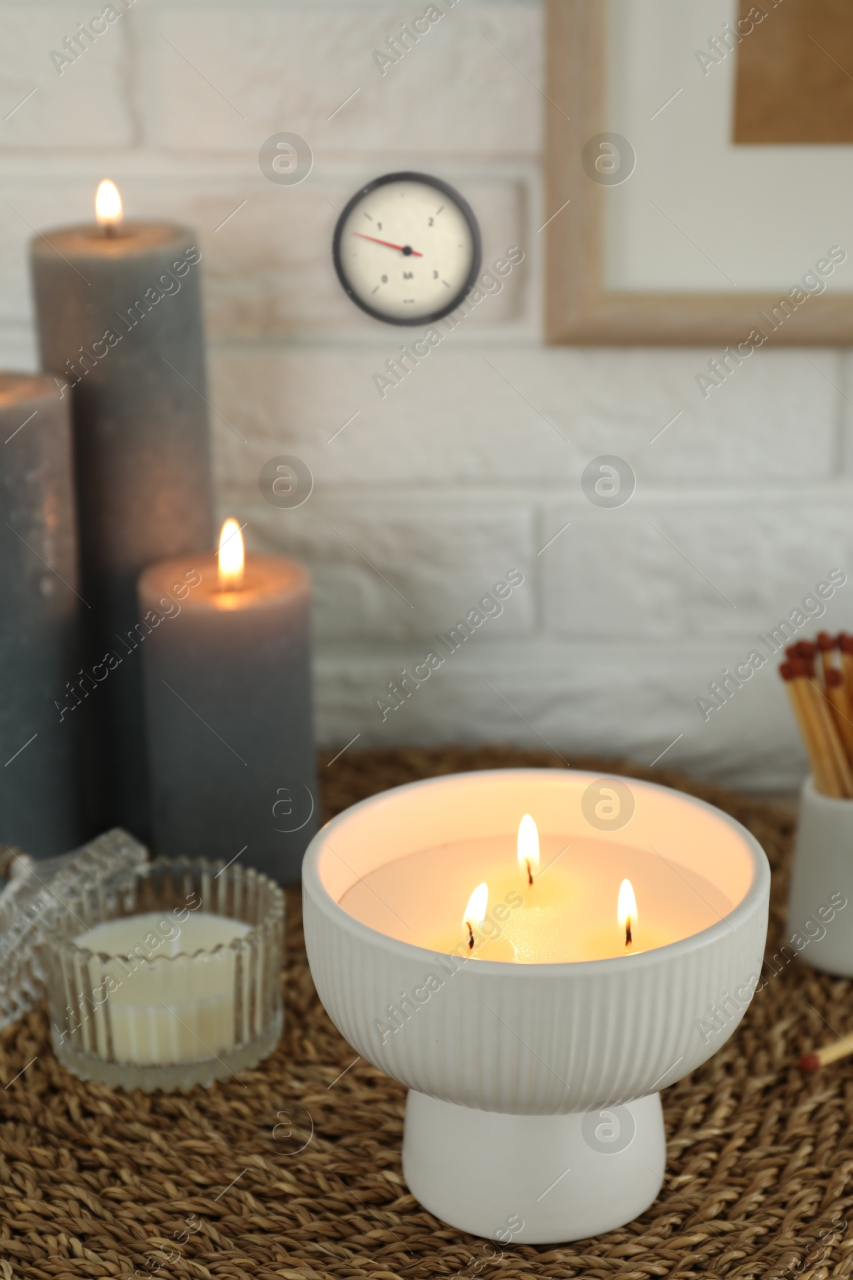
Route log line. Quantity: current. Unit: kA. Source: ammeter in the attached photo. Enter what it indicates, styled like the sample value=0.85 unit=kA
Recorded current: value=0.75 unit=kA
